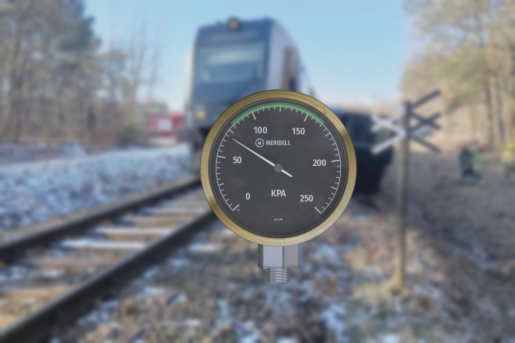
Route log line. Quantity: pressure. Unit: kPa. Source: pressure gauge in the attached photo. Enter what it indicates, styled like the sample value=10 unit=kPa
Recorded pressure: value=70 unit=kPa
